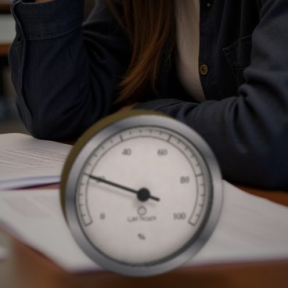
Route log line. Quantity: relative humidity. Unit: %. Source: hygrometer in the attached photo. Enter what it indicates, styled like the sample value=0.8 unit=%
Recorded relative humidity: value=20 unit=%
